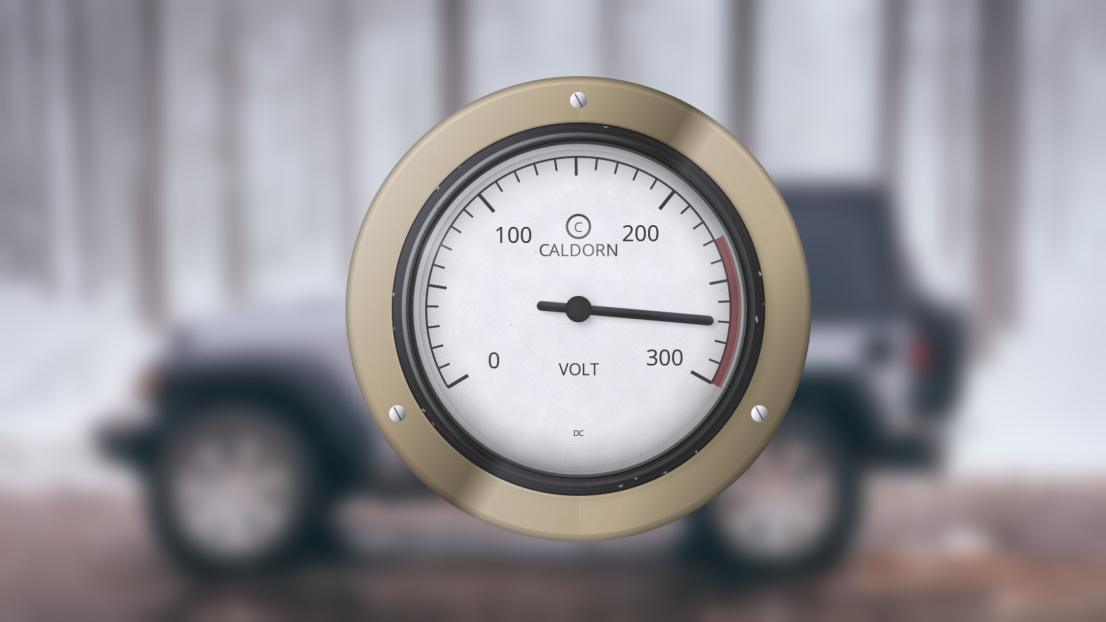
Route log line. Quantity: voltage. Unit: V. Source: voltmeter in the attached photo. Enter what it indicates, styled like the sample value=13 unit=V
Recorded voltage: value=270 unit=V
